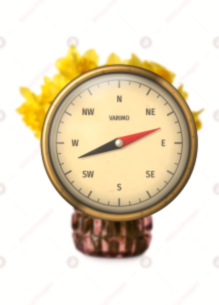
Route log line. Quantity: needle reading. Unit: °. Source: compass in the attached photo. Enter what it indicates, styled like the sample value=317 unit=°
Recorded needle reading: value=70 unit=°
